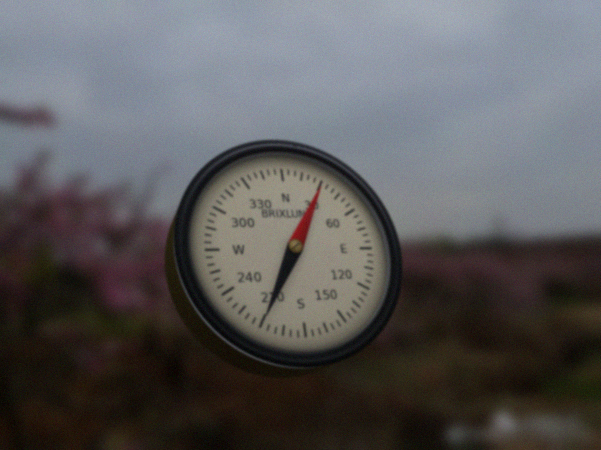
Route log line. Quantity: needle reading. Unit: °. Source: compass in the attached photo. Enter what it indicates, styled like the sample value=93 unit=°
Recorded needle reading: value=30 unit=°
